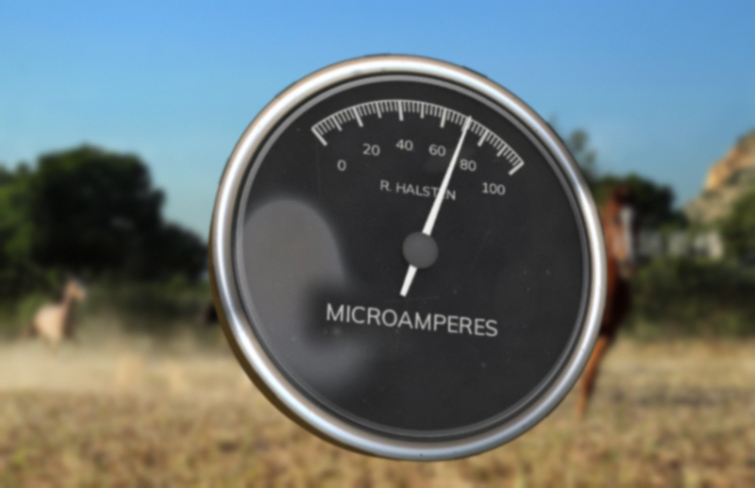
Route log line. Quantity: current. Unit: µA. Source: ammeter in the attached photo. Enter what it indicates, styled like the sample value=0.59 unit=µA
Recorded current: value=70 unit=µA
